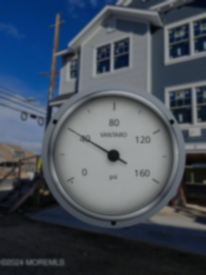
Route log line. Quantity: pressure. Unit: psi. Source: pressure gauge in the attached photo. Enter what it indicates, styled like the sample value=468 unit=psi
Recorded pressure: value=40 unit=psi
